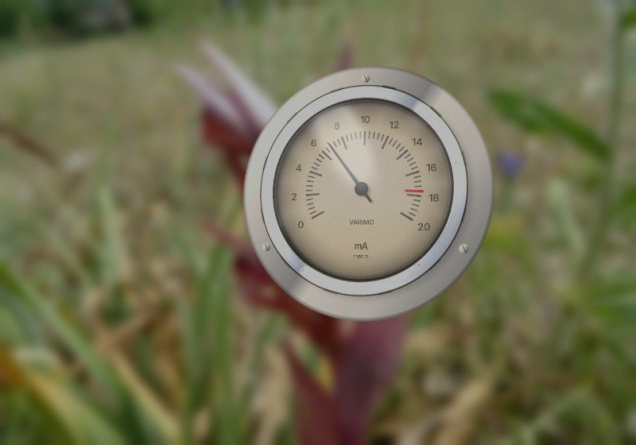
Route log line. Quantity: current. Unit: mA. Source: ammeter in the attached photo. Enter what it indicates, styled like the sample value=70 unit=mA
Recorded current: value=6.8 unit=mA
